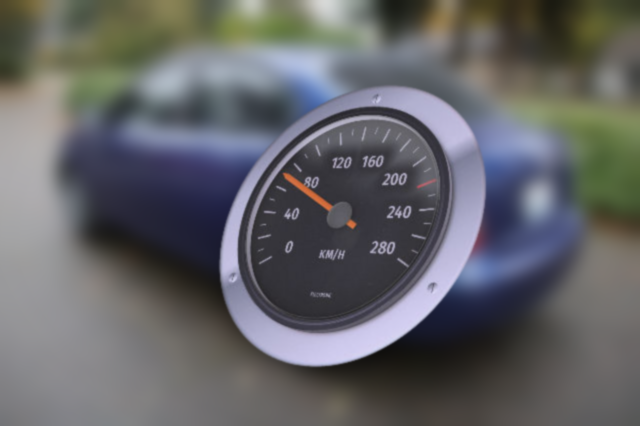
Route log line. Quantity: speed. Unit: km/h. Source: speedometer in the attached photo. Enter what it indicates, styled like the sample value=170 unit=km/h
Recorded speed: value=70 unit=km/h
